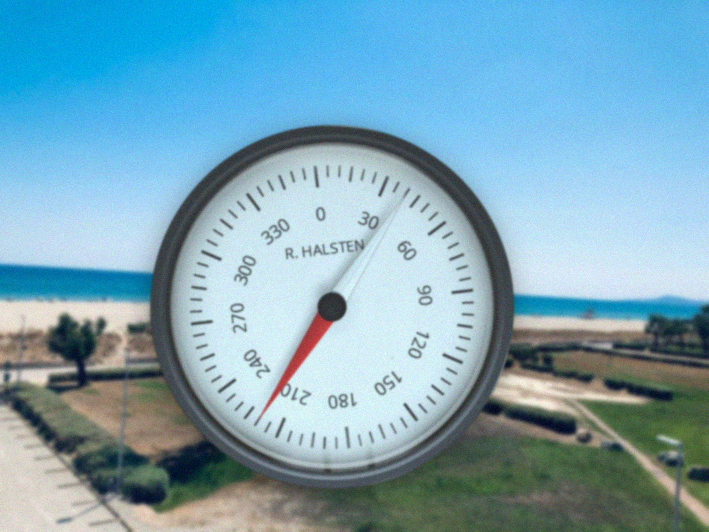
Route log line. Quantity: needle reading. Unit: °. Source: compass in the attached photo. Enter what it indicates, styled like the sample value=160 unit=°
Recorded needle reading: value=220 unit=°
